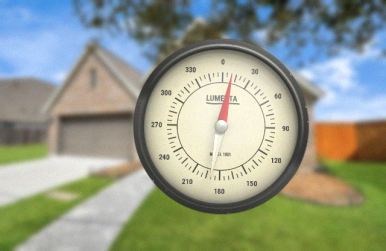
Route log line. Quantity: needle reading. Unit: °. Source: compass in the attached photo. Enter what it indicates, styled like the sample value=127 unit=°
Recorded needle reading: value=10 unit=°
